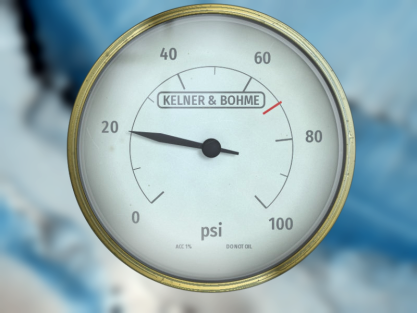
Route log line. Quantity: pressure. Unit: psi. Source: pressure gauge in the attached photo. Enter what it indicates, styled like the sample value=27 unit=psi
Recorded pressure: value=20 unit=psi
